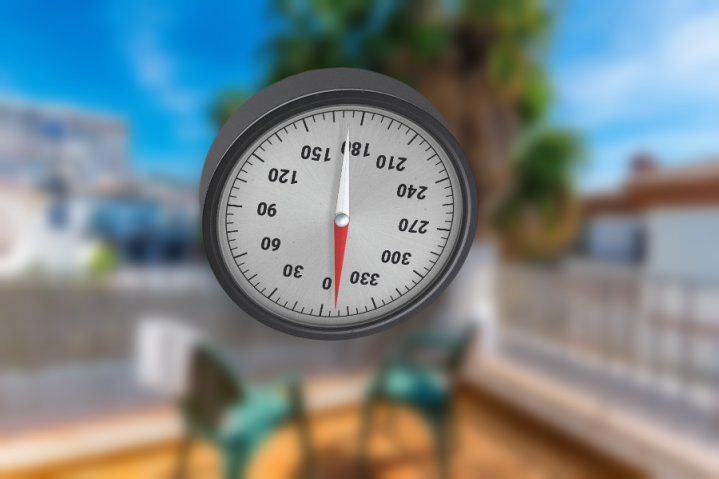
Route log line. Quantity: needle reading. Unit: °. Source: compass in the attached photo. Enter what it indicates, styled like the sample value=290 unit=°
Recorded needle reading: value=352.5 unit=°
